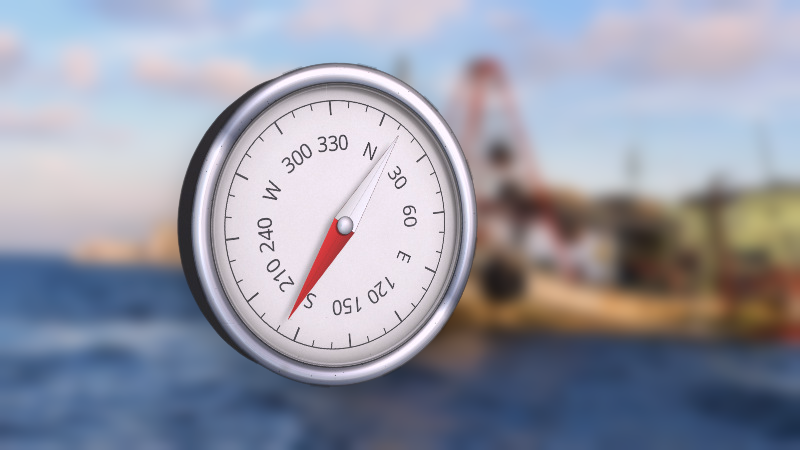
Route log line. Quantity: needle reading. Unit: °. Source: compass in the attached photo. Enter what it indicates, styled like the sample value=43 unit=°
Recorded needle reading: value=190 unit=°
